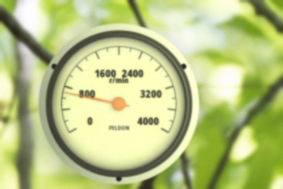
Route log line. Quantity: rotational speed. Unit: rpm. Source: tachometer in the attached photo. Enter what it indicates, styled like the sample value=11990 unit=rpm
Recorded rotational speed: value=700 unit=rpm
